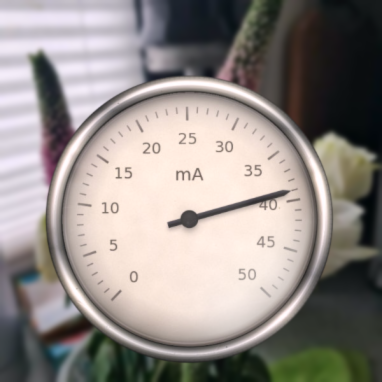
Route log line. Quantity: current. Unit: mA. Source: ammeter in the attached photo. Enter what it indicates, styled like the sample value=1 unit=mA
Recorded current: value=39 unit=mA
